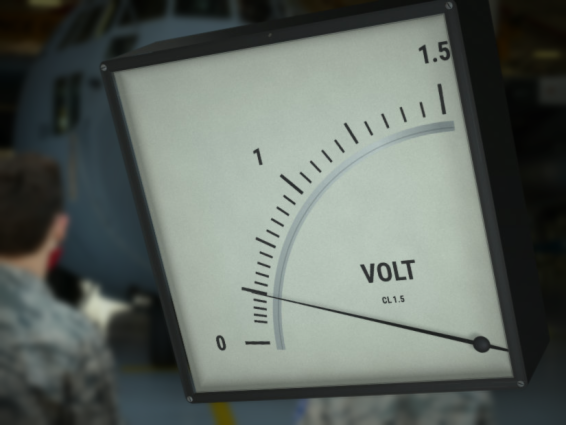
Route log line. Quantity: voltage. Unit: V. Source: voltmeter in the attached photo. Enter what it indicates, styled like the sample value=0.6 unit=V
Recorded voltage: value=0.5 unit=V
